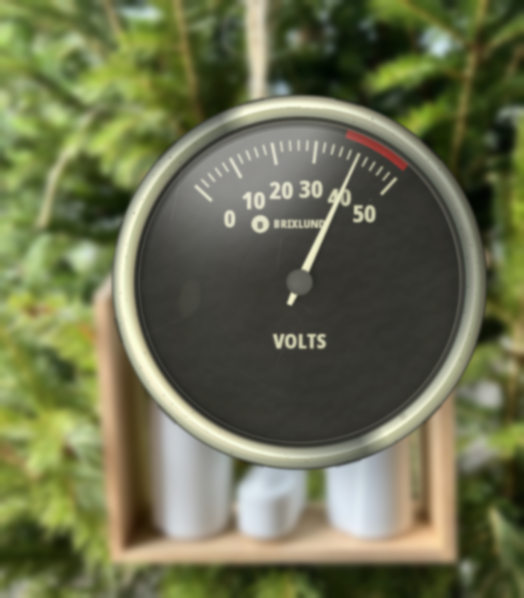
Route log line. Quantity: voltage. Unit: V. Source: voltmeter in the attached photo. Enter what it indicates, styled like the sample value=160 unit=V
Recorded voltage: value=40 unit=V
